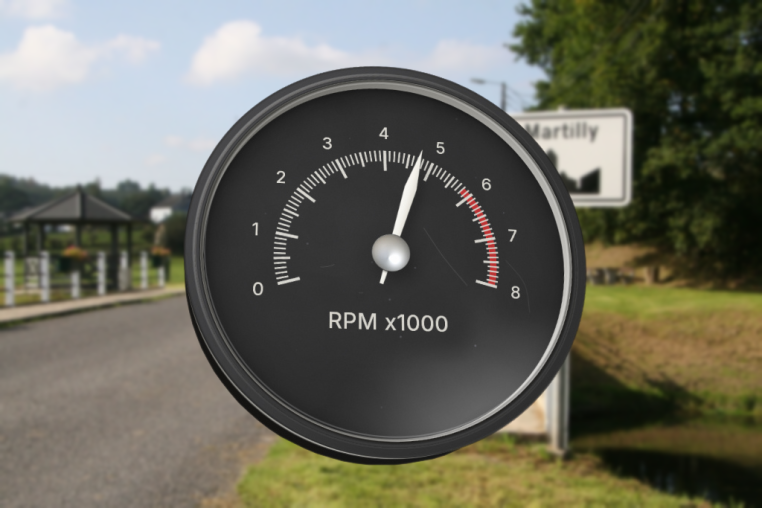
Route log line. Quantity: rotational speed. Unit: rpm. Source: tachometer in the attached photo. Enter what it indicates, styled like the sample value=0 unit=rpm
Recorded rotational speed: value=4700 unit=rpm
